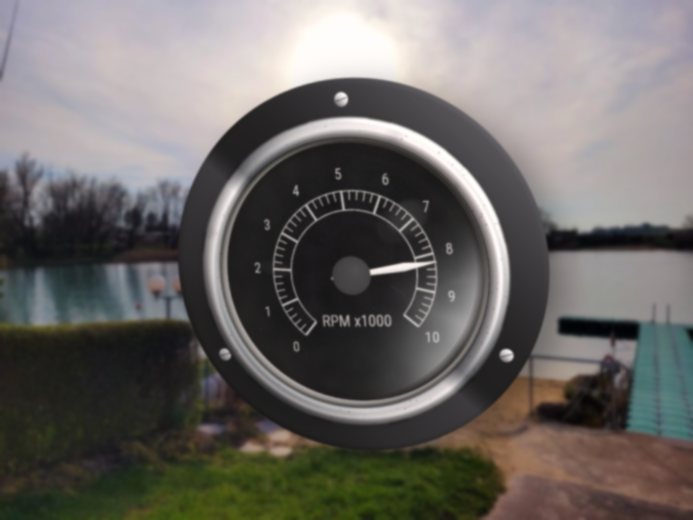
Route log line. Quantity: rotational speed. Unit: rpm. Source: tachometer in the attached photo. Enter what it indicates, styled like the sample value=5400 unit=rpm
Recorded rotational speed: value=8200 unit=rpm
